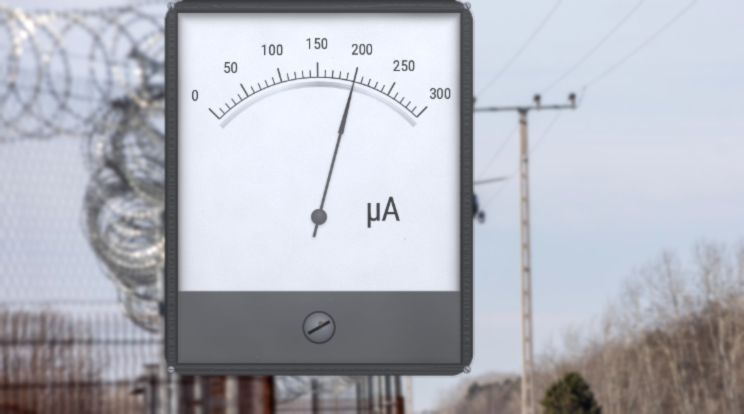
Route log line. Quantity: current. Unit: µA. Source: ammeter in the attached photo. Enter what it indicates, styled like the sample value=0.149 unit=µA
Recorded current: value=200 unit=µA
